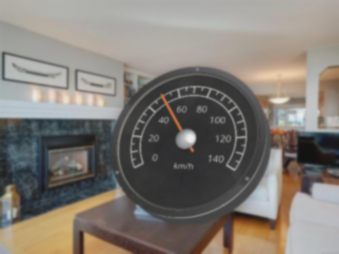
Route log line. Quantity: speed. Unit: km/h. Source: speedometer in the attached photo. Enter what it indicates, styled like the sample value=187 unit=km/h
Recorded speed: value=50 unit=km/h
